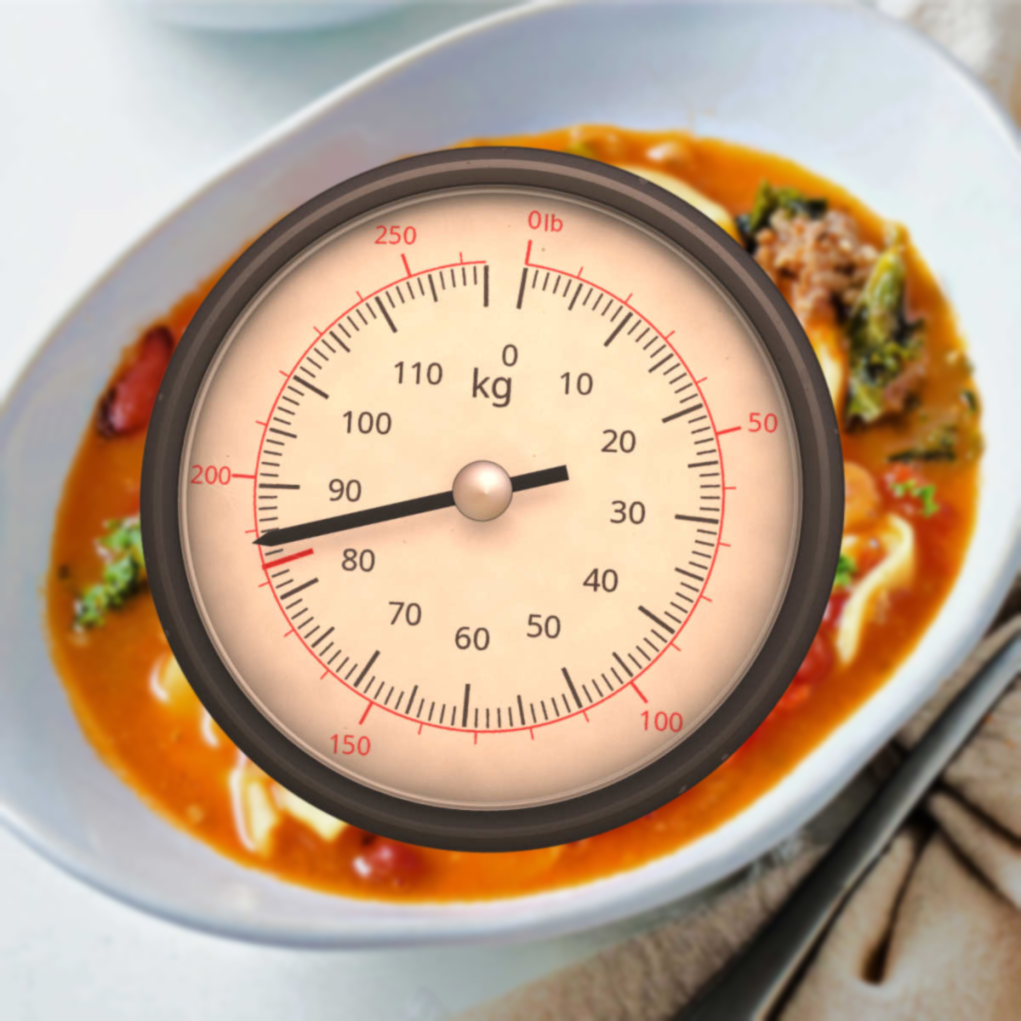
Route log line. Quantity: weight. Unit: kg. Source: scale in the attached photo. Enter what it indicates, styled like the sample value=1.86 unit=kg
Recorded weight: value=85 unit=kg
